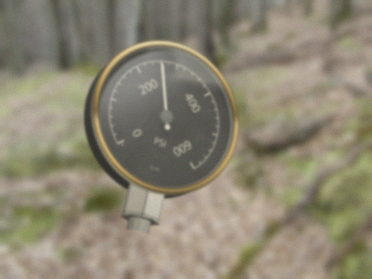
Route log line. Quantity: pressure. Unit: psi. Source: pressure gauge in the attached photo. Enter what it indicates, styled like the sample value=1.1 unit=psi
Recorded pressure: value=260 unit=psi
